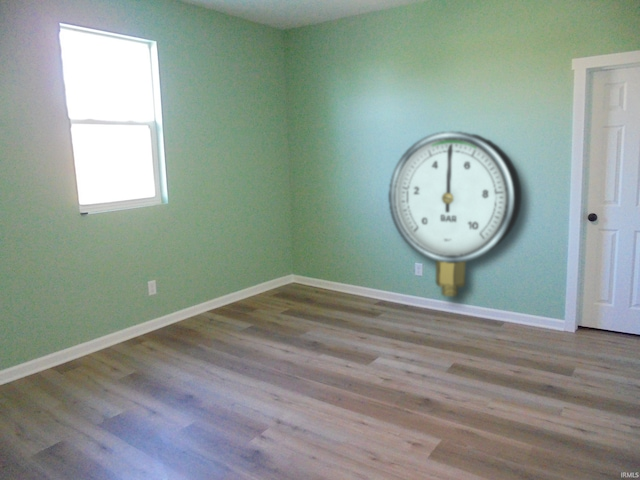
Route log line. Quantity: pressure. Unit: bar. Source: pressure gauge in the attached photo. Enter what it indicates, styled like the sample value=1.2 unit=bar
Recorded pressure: value=5 unit=bar
